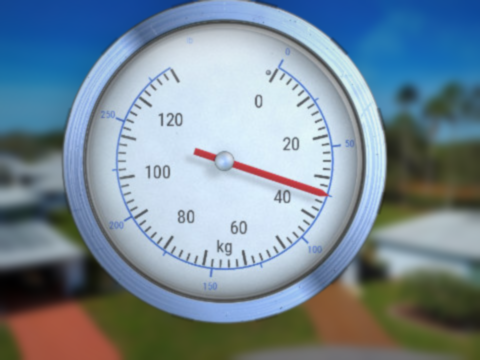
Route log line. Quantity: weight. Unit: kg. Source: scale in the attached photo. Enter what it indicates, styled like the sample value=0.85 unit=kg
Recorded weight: value=34 unit=kg
